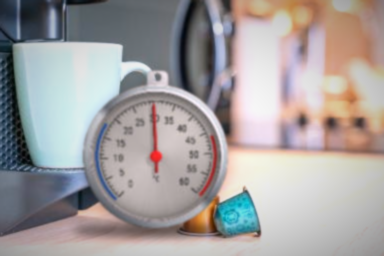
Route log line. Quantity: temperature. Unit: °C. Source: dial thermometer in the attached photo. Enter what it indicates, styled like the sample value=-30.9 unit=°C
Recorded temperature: value=30 unit=°C
